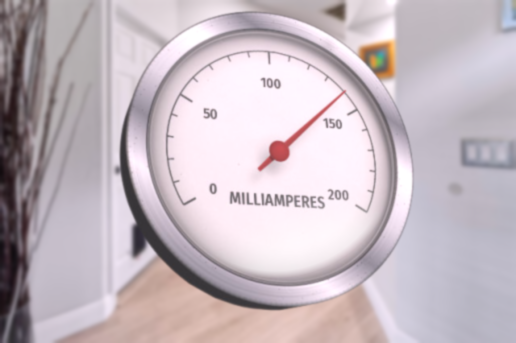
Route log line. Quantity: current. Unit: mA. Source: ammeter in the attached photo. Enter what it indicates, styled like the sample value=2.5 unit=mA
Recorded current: value=140 unit=mA
